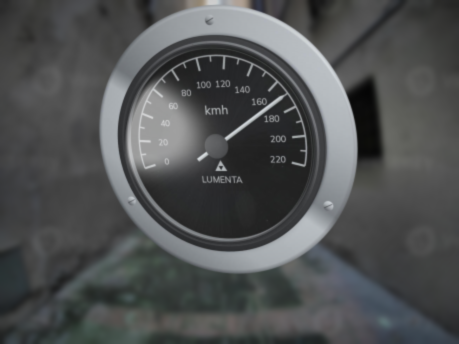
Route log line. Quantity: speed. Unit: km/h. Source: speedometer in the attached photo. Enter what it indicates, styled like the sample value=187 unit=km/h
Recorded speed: value=170 unit=km/h
